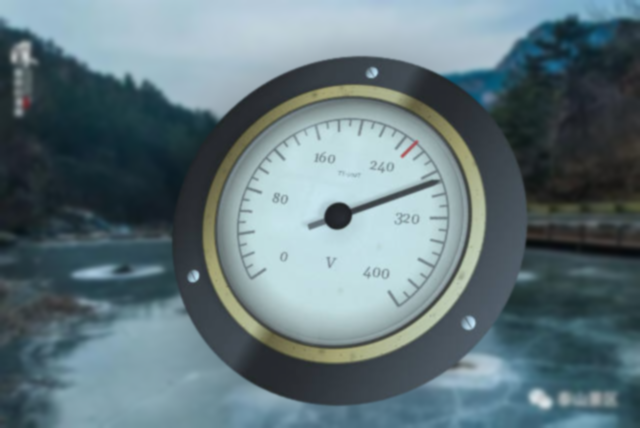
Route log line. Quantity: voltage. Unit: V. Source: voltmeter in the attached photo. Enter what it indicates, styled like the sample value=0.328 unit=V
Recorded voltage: value=290 unit=V
